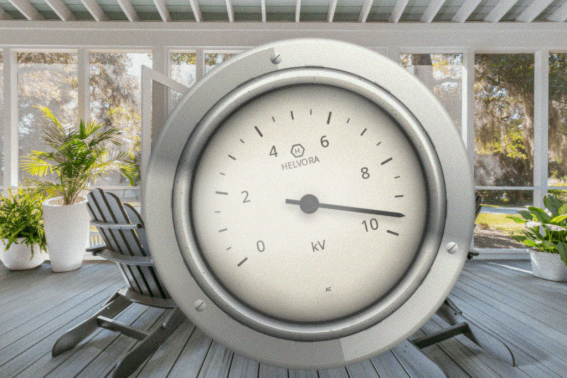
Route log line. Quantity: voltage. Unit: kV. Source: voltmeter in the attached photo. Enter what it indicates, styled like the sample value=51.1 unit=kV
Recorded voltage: value=9.5 unit=kV
